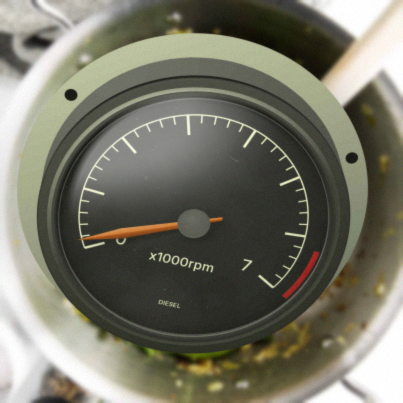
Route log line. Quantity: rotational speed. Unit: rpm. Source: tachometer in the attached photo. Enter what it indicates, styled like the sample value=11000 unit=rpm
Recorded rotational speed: value=200 unit=rpm
